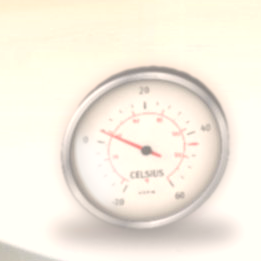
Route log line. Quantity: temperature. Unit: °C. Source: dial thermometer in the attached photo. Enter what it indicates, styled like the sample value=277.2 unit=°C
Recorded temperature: value=4 unit=°C
